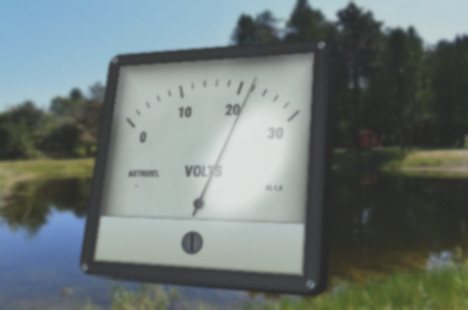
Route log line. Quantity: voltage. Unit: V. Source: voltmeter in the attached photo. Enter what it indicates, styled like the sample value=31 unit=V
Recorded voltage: value=22 unit=V
